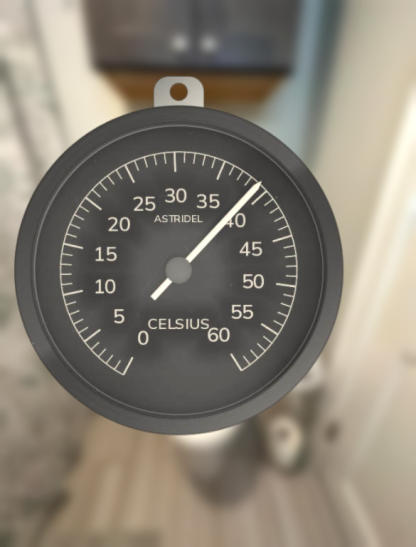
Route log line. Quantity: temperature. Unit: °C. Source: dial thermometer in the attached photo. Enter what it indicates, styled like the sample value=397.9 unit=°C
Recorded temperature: value=39 unit=°C
